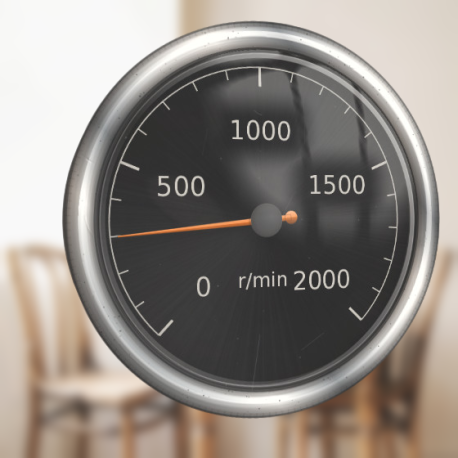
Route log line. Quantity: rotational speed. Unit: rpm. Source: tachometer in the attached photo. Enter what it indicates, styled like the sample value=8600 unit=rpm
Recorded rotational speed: value=300 unit=rpm
